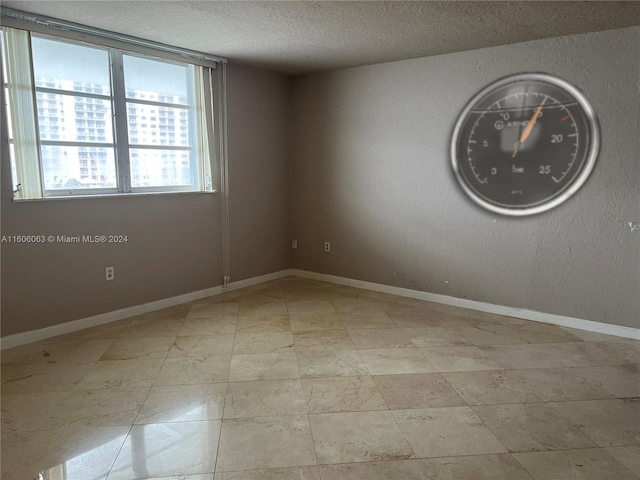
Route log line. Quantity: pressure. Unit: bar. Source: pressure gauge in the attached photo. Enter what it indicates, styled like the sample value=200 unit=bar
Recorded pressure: value=15 unit=bar
